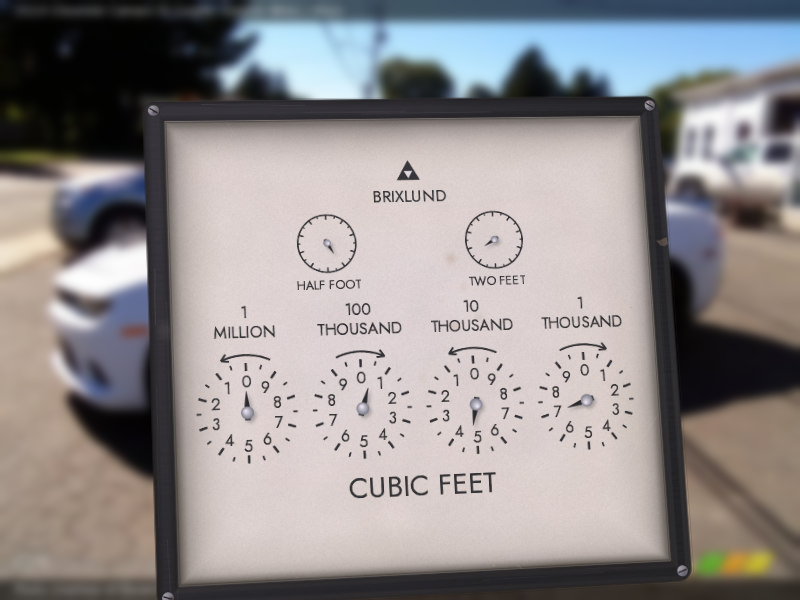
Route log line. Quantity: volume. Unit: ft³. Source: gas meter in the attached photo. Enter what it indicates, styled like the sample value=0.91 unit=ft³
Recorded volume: value=4700 unit=ft³
